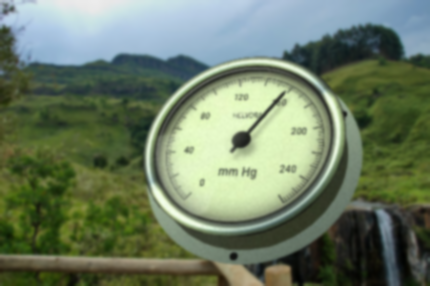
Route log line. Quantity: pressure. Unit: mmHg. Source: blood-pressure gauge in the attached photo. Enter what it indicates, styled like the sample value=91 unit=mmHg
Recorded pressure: value=160 unit=mmHg
